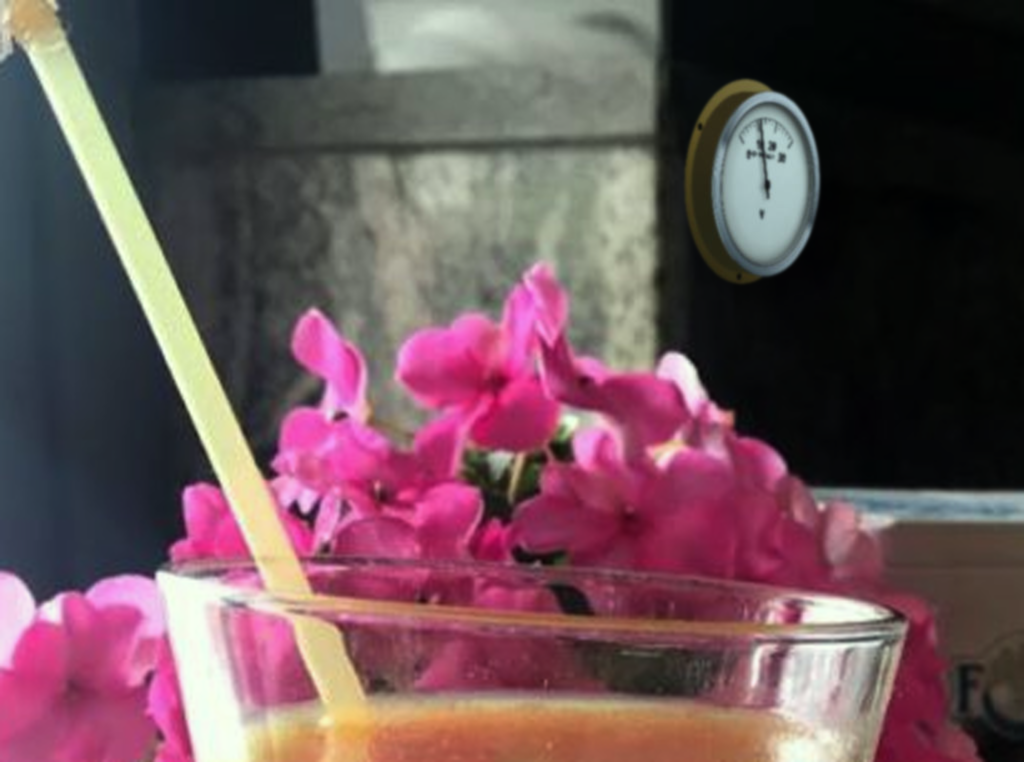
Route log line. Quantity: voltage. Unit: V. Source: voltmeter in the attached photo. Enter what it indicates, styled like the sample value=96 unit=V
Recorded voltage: value=10 unit=V
